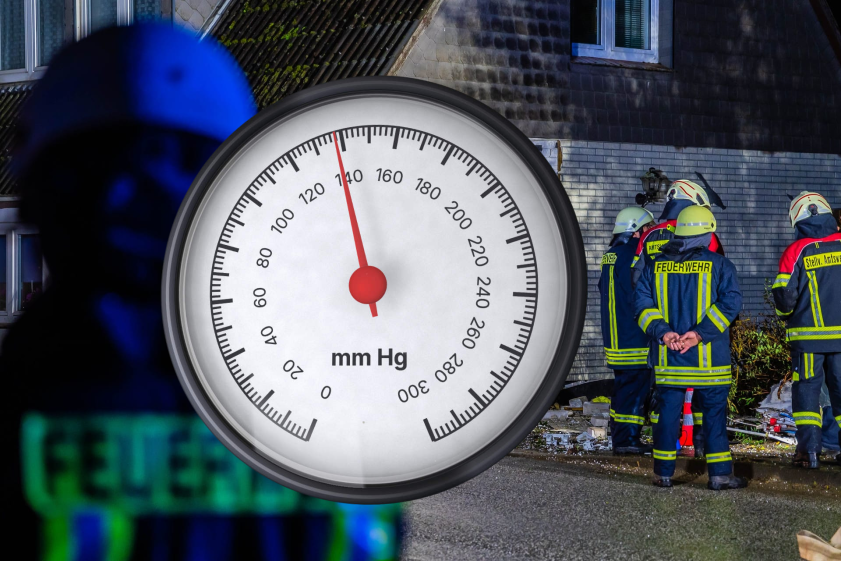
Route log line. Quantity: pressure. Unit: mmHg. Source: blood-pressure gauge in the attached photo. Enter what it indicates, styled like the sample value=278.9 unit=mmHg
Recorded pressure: value=138 unit=mmHg
